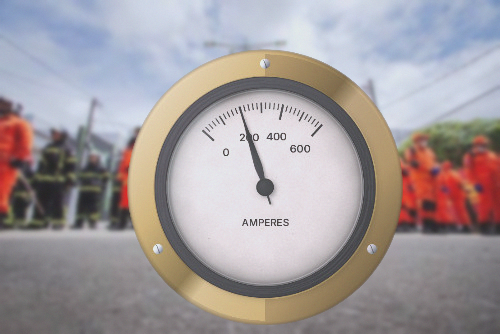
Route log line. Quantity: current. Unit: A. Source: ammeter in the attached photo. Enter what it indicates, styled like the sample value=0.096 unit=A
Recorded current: value=200 unit=A
